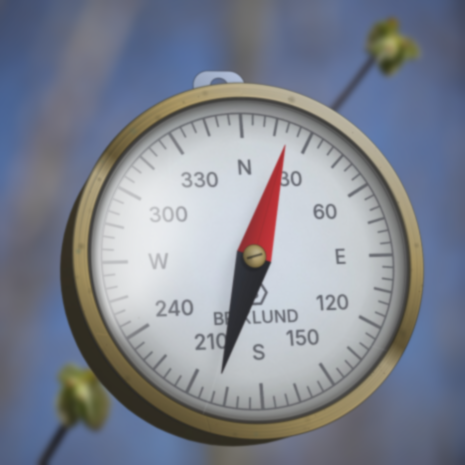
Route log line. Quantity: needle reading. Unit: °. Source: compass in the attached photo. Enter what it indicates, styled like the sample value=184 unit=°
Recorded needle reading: value=20 unit=°
